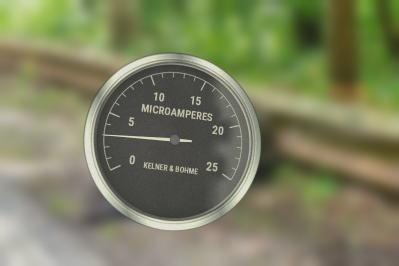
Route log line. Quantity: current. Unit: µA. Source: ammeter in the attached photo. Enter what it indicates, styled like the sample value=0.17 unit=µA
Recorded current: value=3 unit=µA
